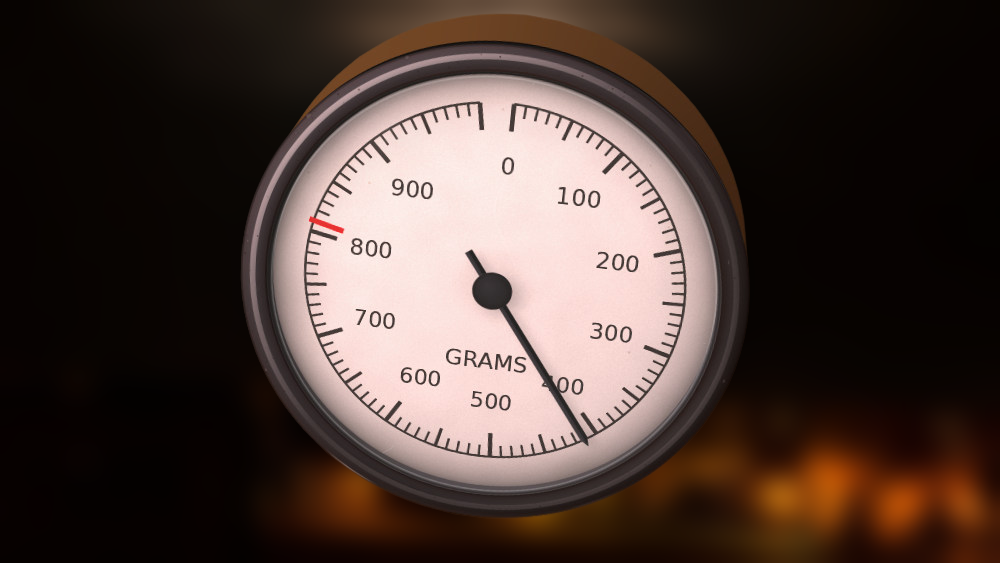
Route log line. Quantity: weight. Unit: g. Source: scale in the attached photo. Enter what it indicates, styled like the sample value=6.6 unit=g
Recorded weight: value=410 unit=g
